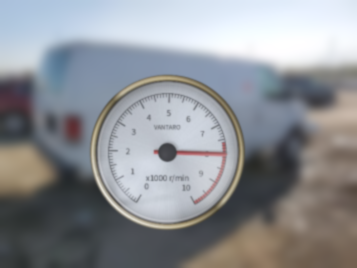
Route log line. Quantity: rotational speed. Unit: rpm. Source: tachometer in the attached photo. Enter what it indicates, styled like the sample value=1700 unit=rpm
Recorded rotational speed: value=8000 unit=rpm
